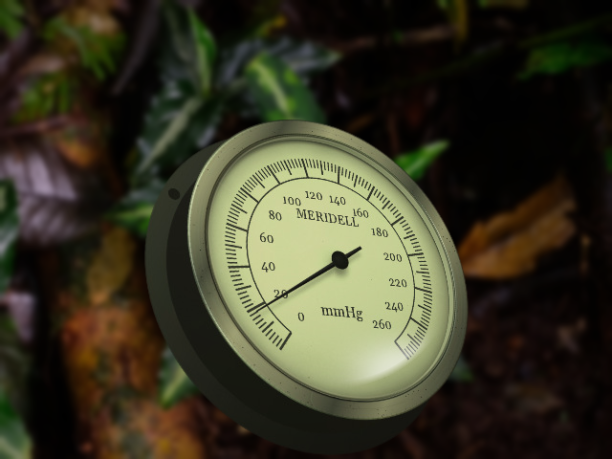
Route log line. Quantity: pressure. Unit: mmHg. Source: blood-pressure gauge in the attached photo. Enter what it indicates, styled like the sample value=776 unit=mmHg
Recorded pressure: value=18 unit=mmHg
